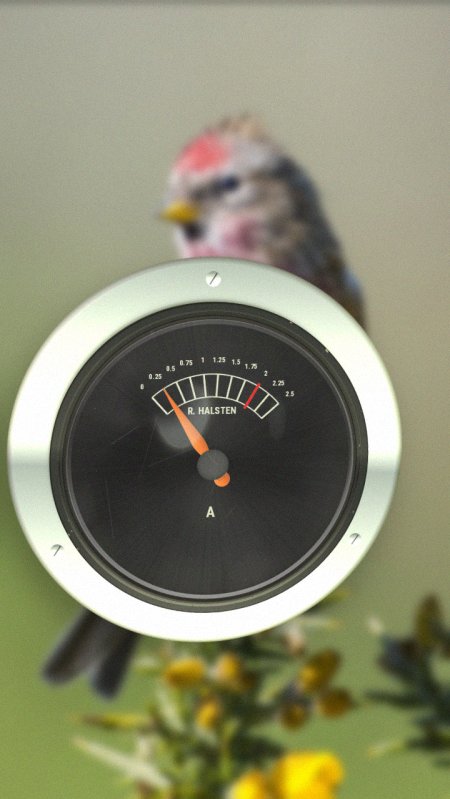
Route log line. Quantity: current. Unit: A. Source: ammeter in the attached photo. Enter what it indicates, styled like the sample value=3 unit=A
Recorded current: value=0.25 unit=A
